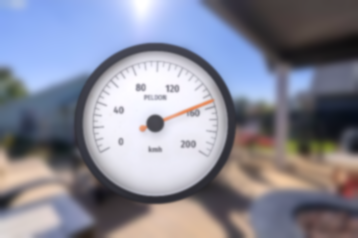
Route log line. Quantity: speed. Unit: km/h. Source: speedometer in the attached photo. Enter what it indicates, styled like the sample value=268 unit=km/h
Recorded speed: value=155 unit=km/h
